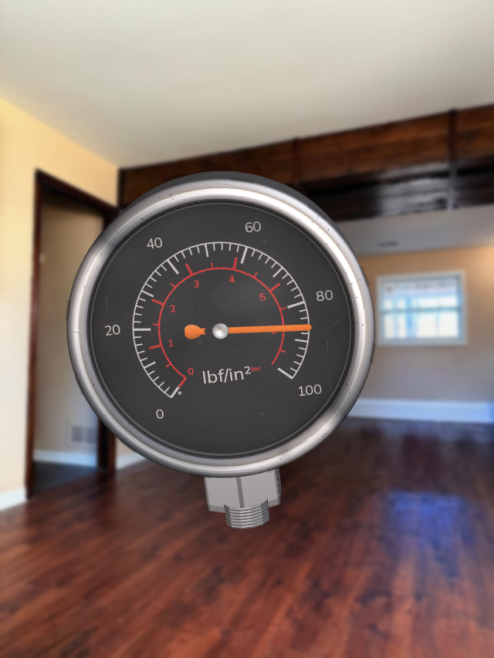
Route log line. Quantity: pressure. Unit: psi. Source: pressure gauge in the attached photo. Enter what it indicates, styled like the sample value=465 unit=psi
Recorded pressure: value=86 unit=psi
